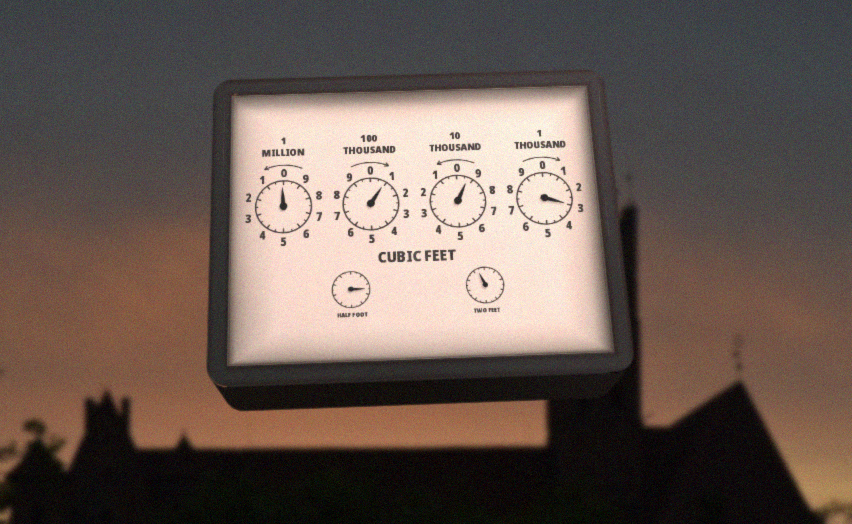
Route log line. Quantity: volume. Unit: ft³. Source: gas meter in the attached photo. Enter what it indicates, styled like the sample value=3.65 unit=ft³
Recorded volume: value=9300 unit=ft³
